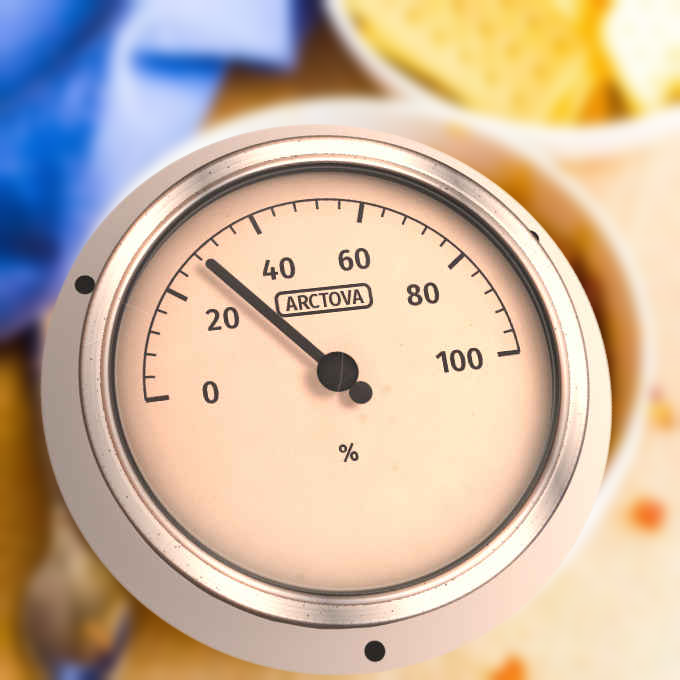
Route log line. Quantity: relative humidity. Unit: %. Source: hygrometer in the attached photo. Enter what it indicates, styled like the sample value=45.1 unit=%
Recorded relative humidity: value=28 unit=%
